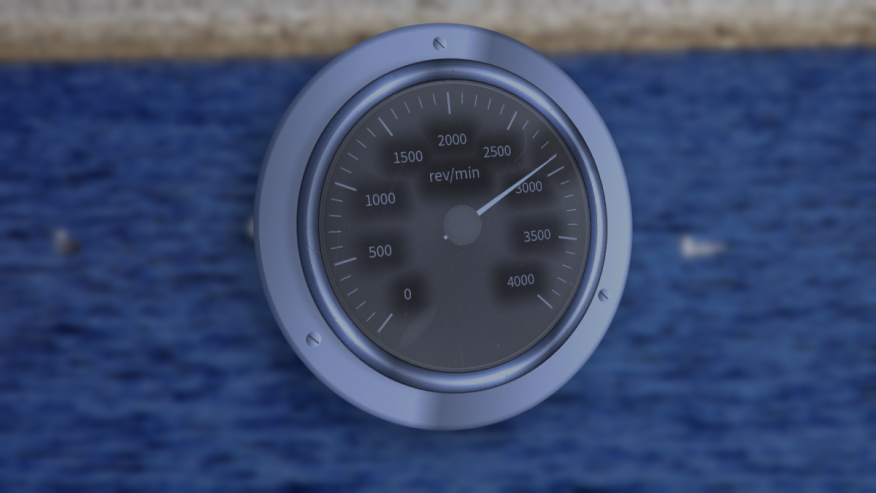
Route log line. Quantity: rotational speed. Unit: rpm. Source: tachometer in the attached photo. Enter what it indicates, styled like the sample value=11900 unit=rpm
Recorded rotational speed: value=2900 unit=rpm
